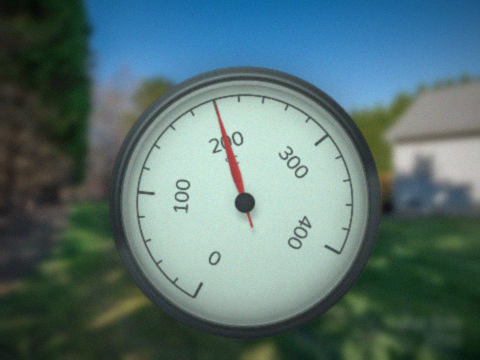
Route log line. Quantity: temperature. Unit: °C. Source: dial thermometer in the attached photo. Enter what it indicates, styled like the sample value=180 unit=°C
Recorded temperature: value=200 unit=°C
